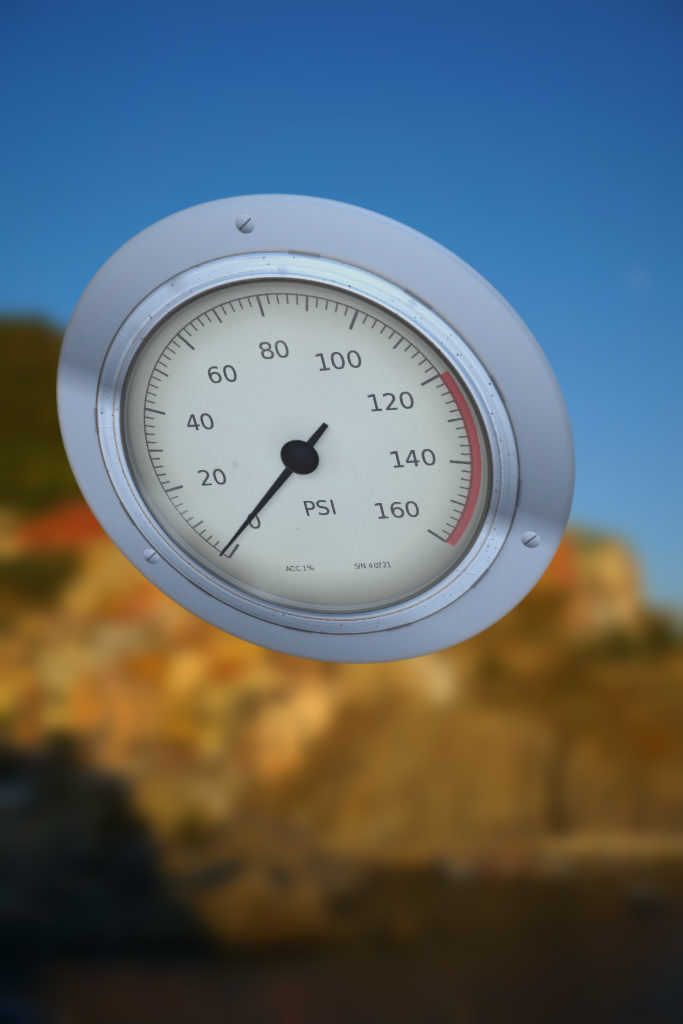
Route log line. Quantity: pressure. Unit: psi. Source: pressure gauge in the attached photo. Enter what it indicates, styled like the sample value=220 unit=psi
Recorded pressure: value=2 unit=psi
